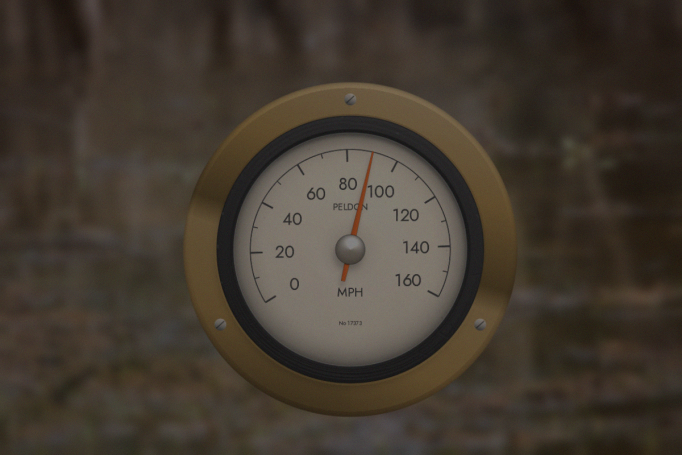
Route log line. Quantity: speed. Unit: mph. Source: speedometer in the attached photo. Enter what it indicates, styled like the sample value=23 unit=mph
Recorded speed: value=90 unit=mph
